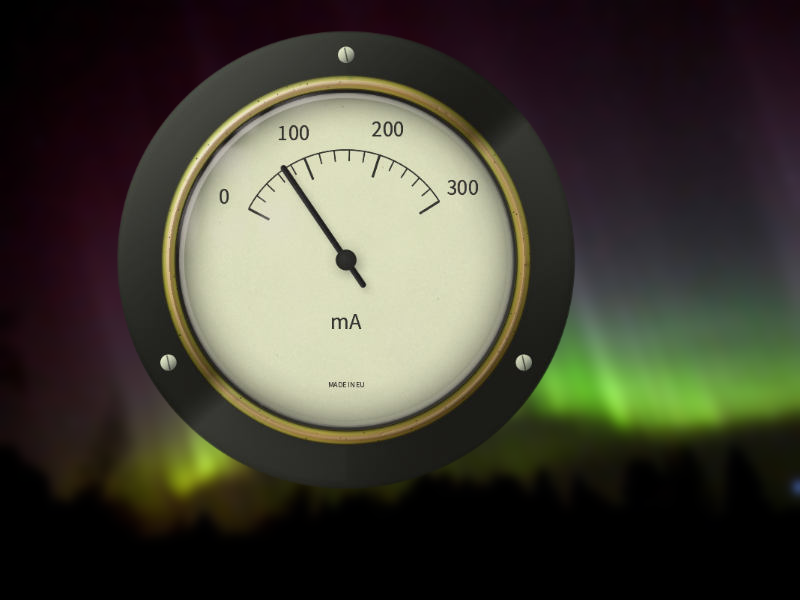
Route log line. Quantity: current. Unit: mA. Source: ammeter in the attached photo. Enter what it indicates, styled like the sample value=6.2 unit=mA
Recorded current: value=70 unit=mA
